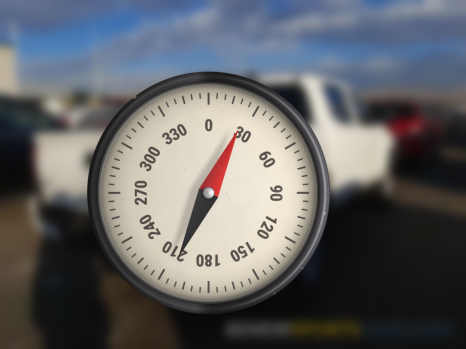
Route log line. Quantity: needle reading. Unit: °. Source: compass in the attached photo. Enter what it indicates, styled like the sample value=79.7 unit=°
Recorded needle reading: value=25 unit=°
